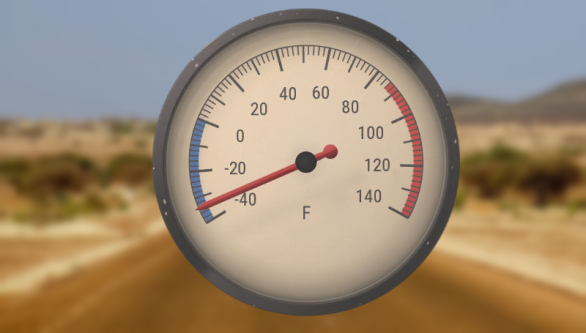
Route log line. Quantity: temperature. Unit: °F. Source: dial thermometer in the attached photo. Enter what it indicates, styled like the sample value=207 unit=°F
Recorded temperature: value=-34 unit=°F
